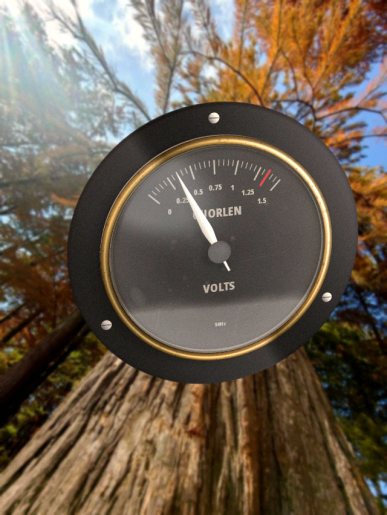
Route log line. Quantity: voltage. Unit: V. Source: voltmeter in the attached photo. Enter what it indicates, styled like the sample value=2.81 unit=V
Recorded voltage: value=0.35 unit=V
